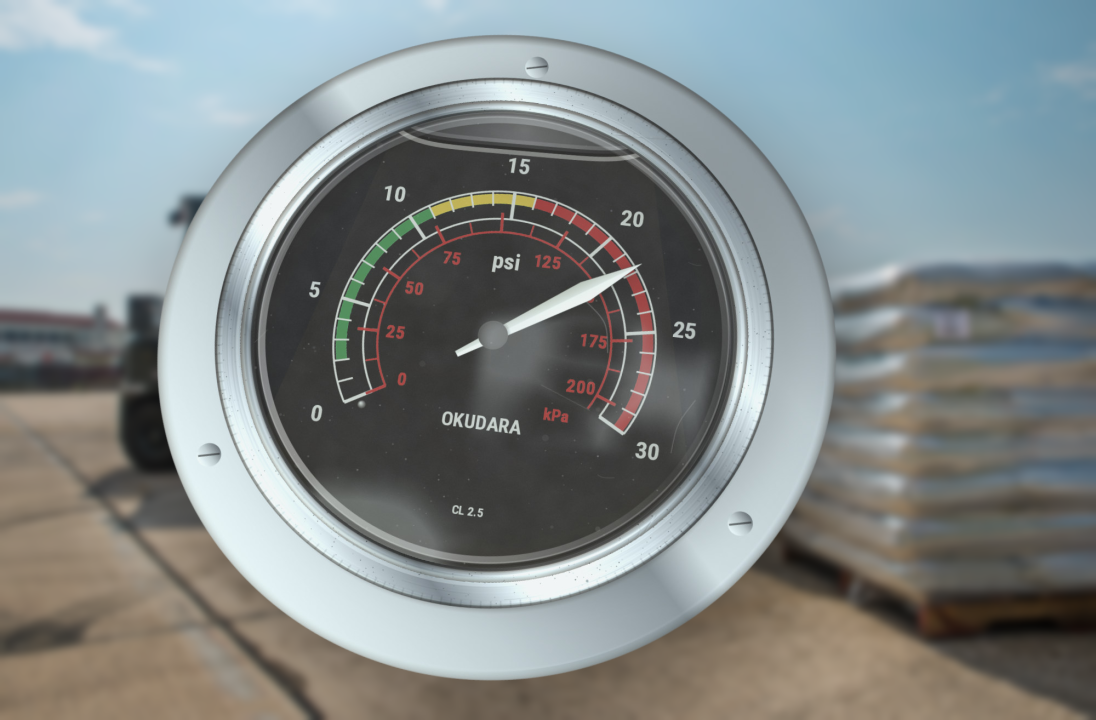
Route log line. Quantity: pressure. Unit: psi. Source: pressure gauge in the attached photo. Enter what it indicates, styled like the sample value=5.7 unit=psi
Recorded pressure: value=22 unit=psi
